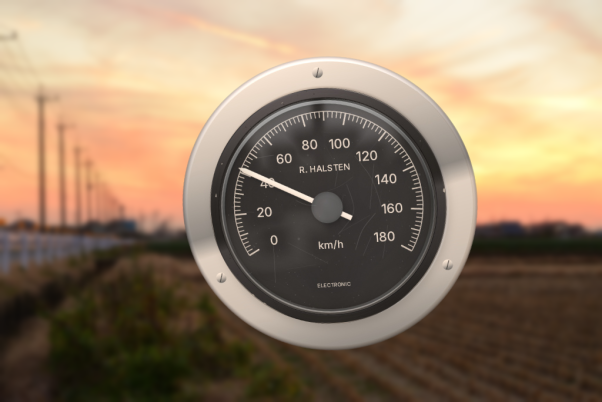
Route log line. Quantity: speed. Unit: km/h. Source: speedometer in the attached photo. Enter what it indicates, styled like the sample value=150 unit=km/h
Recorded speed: value=42 unit=km/h
